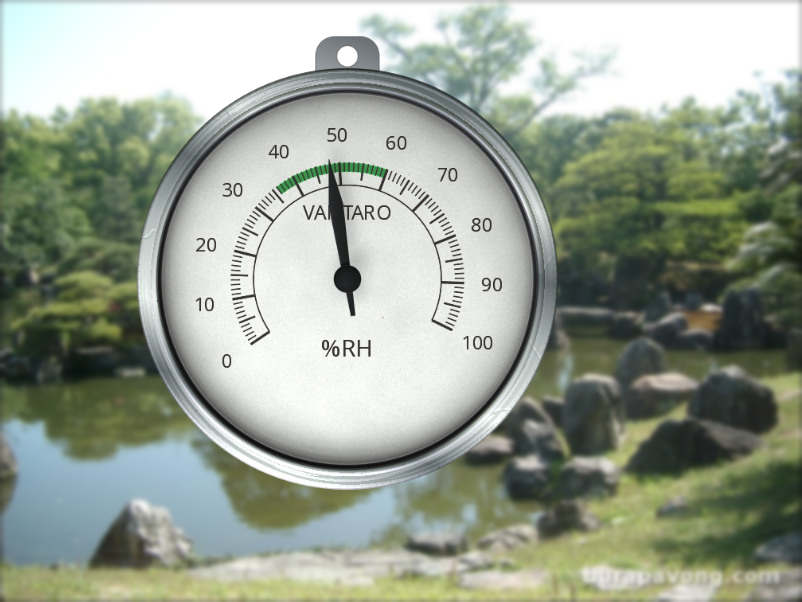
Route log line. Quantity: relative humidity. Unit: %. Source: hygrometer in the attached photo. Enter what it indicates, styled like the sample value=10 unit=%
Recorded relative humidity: value=48 unit=%
